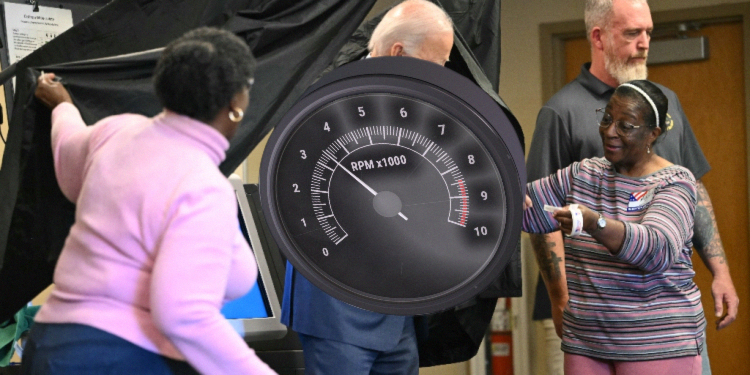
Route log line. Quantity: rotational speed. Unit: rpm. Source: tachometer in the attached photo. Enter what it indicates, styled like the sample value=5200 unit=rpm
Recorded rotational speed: value=3500 unit=rpm
